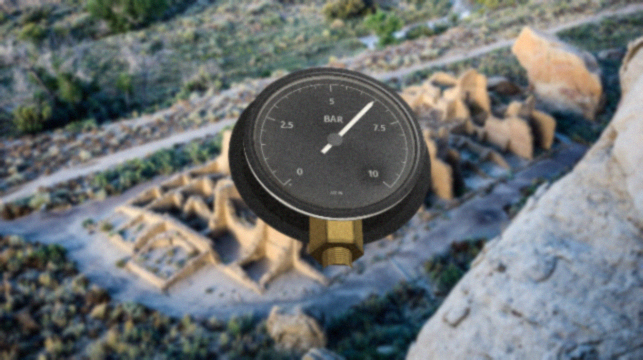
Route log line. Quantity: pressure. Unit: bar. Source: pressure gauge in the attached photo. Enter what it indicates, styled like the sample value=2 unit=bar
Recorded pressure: value=6.5 unit=bar
